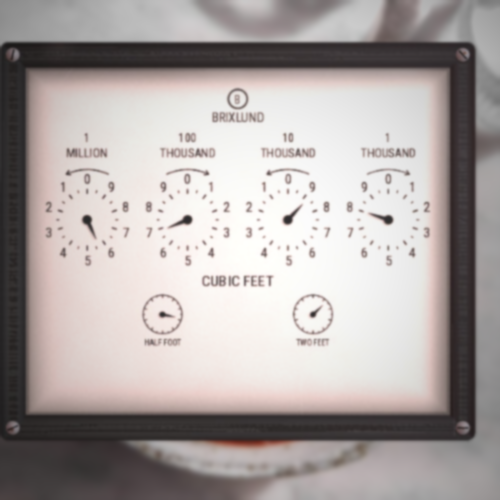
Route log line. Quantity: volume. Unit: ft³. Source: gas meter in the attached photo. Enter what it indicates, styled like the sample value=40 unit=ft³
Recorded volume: value=568800 unit=ft³
